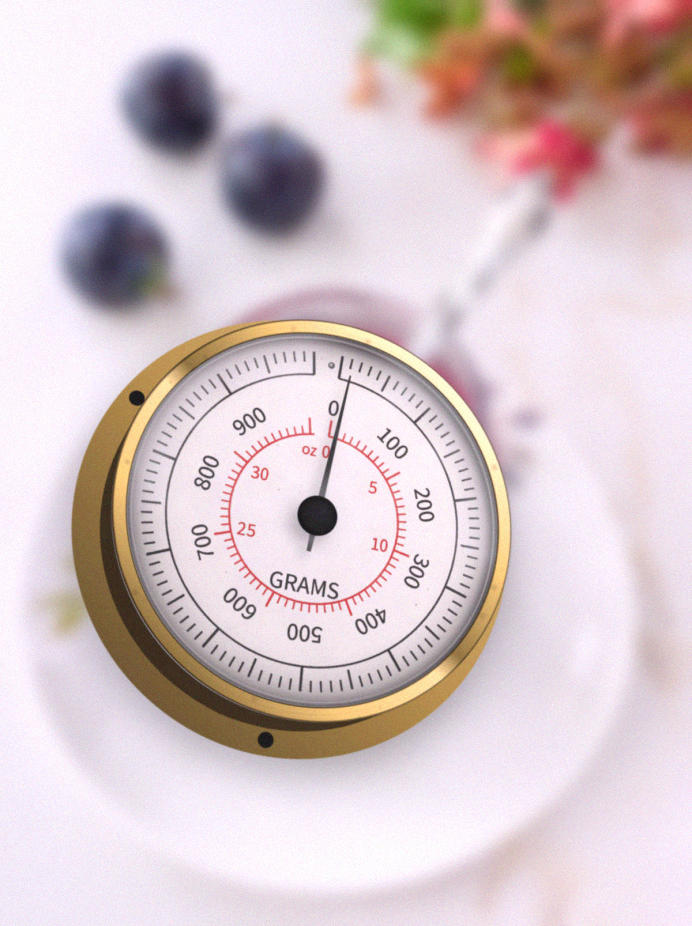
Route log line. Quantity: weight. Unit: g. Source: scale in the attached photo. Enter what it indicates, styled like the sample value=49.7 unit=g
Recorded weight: value=10 unit=g
